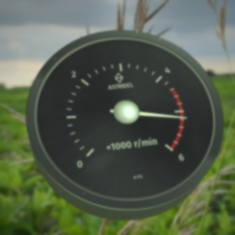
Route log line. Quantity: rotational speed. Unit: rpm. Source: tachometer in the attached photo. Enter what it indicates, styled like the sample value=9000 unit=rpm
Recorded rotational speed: value=5200 unit=rpm
